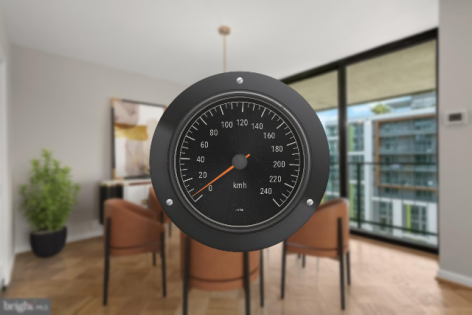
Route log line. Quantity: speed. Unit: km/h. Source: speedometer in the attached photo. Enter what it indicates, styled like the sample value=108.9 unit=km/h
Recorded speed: value=5 unit=km/h
